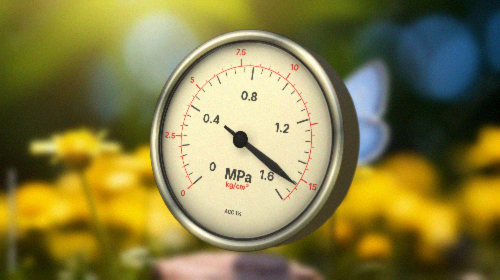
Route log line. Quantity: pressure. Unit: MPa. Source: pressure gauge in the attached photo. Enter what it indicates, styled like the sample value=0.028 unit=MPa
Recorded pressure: value=1.5 unit=MPa
